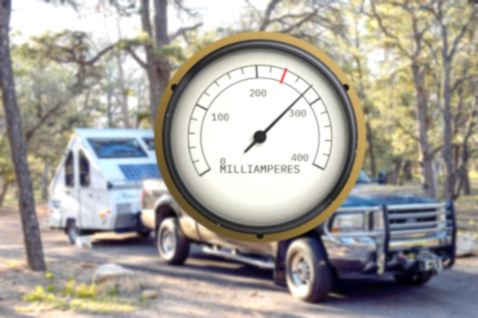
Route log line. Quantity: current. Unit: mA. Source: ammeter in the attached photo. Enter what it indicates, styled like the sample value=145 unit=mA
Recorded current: value=280 unit=mA
